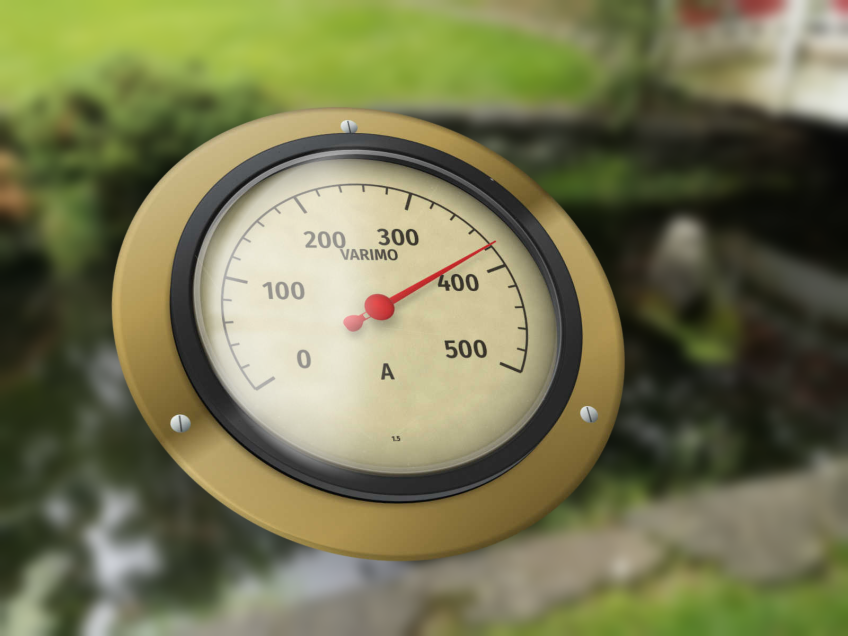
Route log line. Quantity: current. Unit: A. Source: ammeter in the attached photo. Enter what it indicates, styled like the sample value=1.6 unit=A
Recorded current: value=380 unit=A
